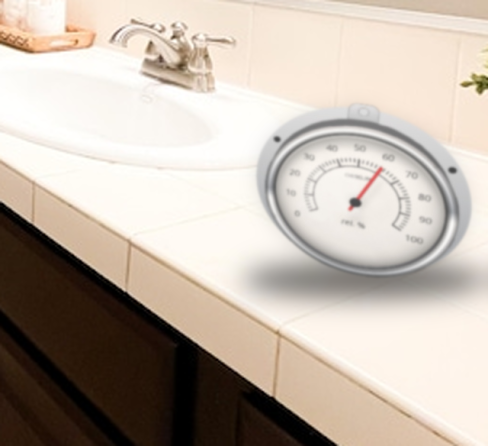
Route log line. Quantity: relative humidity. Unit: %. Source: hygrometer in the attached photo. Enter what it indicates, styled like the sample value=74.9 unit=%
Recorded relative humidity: value=60 unit=%
